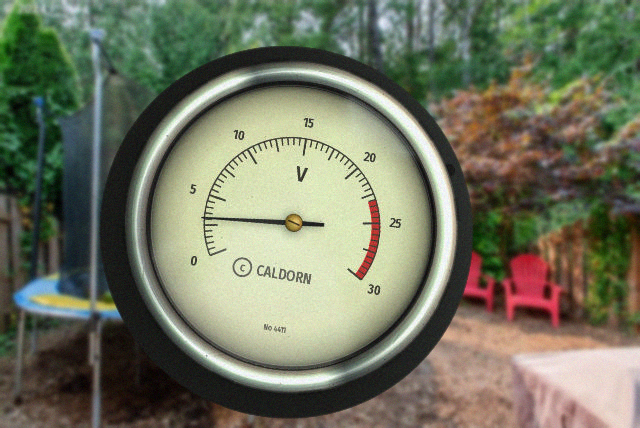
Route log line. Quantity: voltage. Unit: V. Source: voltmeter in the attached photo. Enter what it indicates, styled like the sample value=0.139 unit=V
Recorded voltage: value=3 unit=V
